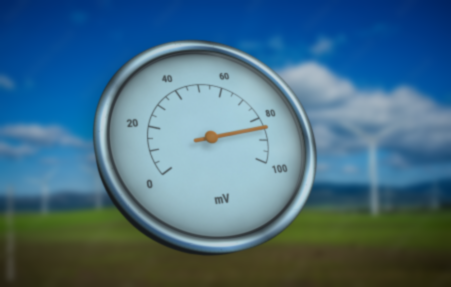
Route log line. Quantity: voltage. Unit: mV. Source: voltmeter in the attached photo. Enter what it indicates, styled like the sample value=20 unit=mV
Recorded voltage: value=85 unit=mV
